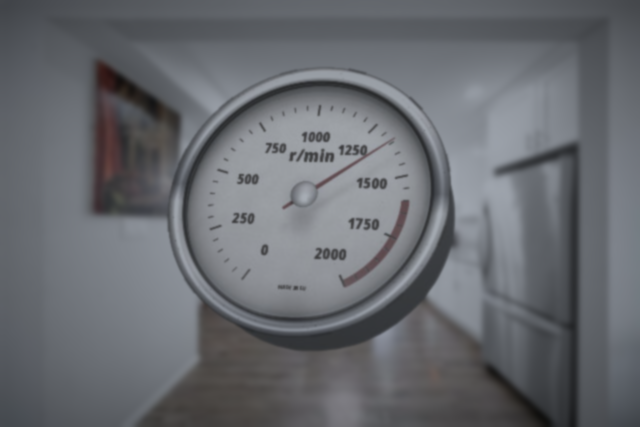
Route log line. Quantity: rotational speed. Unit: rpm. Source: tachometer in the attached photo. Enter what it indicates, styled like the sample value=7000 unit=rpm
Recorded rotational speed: value=1350 unit=rpm
